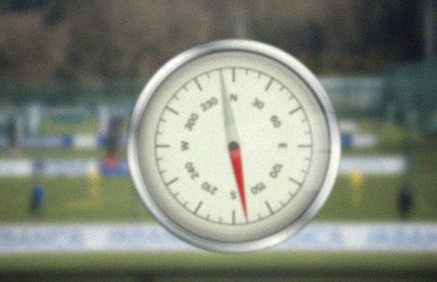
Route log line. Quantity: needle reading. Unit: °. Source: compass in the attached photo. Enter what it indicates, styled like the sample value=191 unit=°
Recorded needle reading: value=170 unit=°
